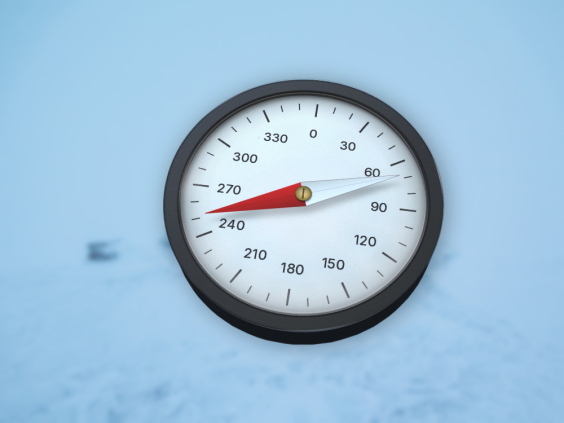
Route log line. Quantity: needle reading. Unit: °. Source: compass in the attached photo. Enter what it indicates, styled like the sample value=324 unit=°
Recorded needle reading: value=250 unit=°
